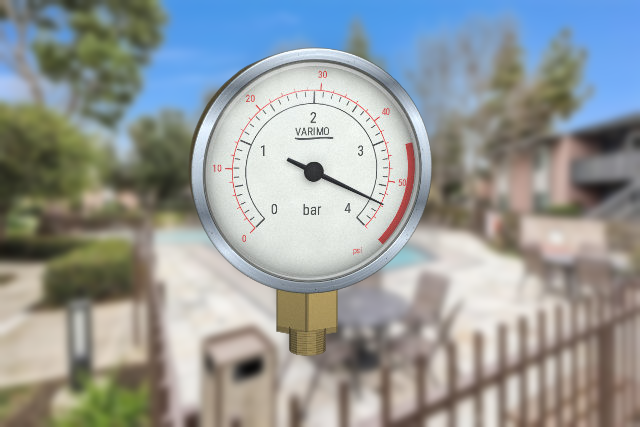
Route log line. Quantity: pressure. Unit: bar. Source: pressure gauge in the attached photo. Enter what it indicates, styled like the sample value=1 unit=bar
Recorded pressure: value=3.7 unit=bar
